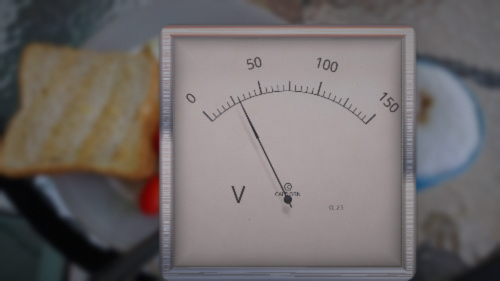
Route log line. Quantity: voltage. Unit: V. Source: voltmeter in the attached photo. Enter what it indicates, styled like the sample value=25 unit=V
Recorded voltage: value=30 unit=V
